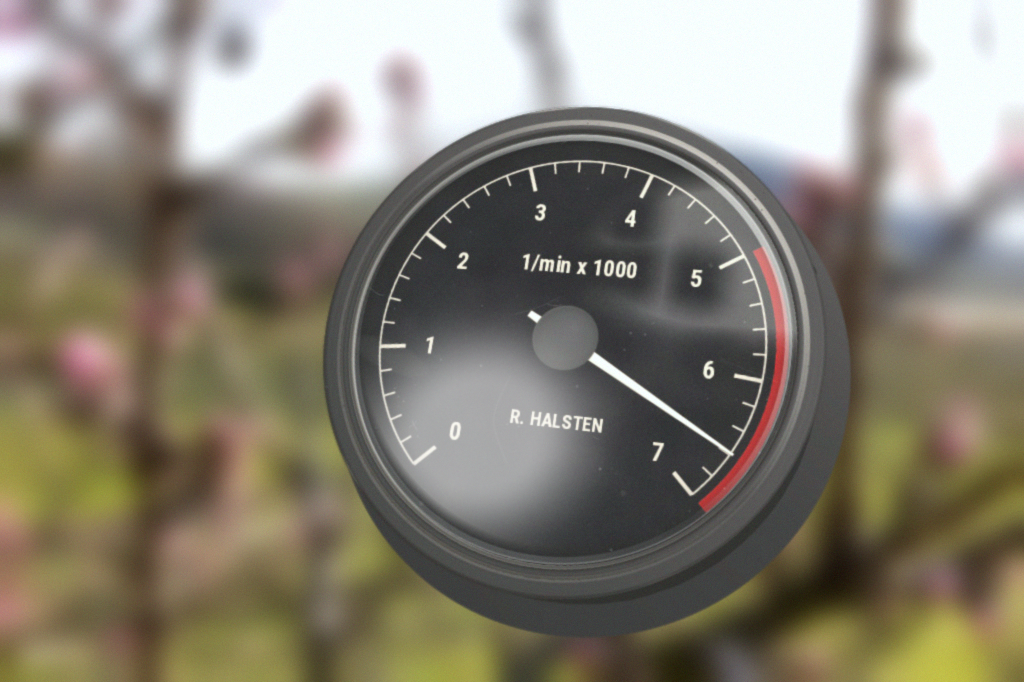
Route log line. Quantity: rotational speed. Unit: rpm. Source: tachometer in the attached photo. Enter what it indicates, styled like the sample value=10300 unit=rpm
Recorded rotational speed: value=6600 unit=rpm
